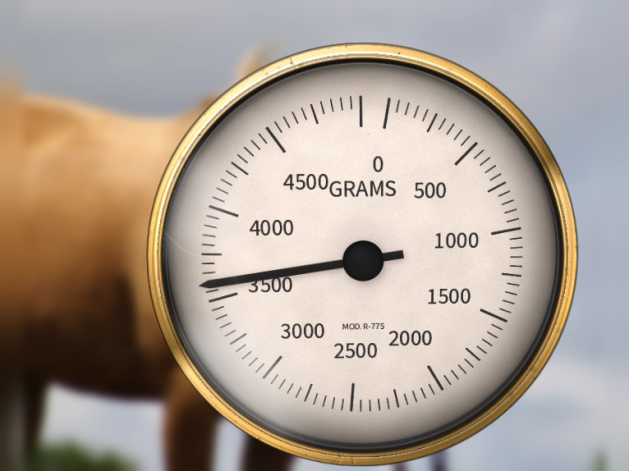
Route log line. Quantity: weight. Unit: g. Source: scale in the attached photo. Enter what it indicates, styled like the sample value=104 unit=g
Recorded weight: value=3600 unit=g
